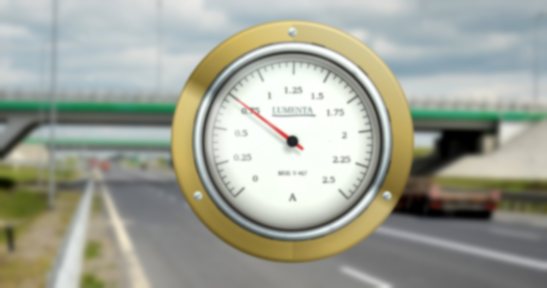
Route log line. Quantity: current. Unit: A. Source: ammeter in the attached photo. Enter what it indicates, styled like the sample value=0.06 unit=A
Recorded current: value=0.75 unit=A
